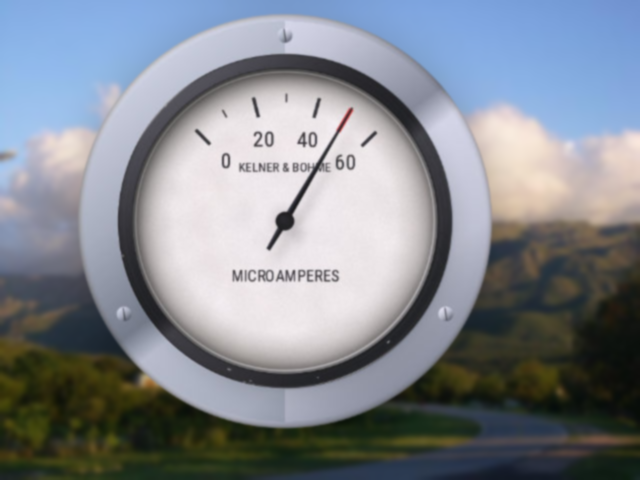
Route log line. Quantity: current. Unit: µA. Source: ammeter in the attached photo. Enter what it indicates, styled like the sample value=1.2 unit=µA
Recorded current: value=50 unit=µA
